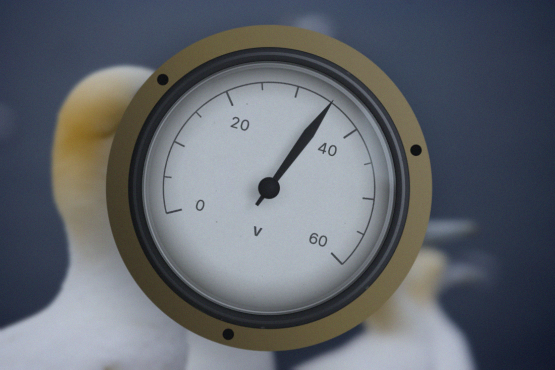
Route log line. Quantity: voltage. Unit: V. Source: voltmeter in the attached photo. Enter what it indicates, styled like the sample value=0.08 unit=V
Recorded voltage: value=35 unit=V
